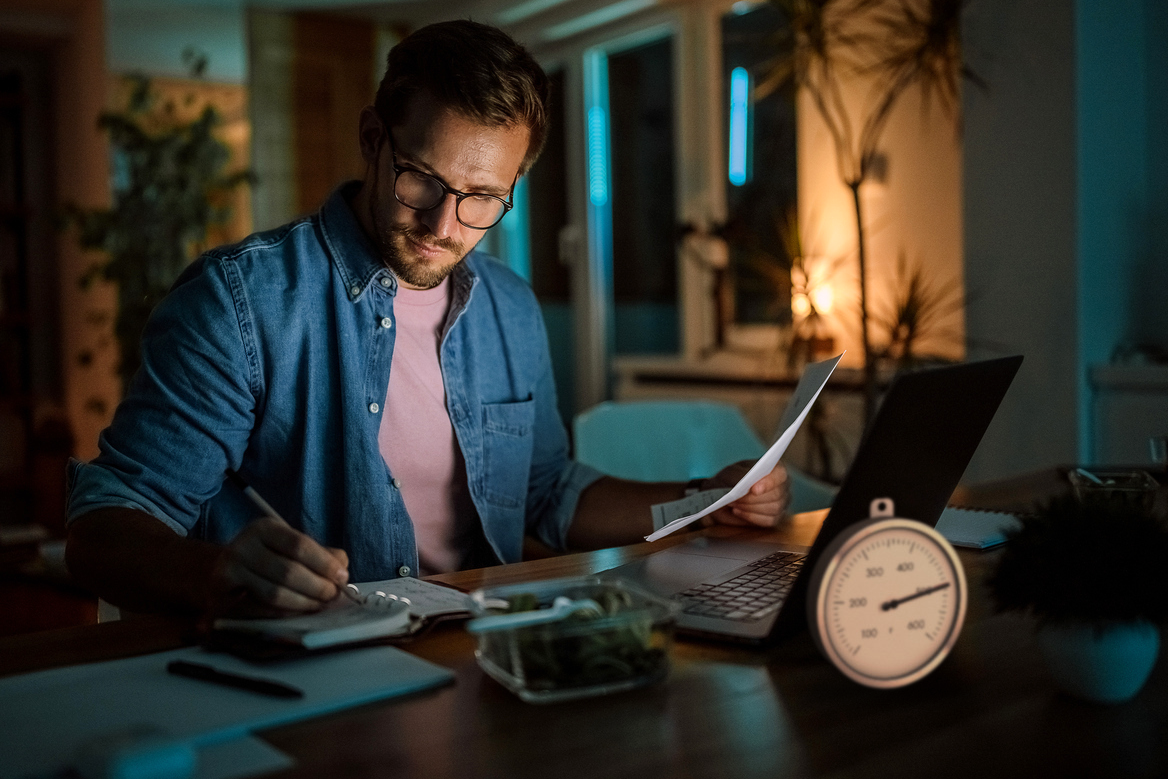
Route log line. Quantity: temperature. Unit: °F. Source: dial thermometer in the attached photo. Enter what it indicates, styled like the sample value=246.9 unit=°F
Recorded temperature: value=500 unit=°F
